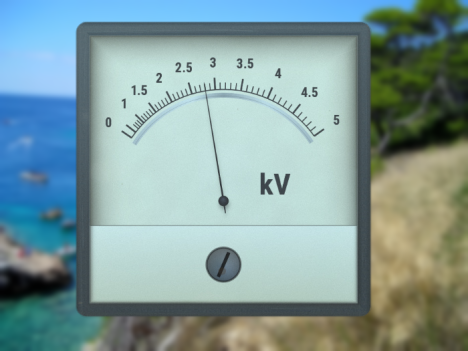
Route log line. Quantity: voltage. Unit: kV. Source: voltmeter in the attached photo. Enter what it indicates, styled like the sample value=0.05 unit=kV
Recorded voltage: value=2.8 unit=kV
